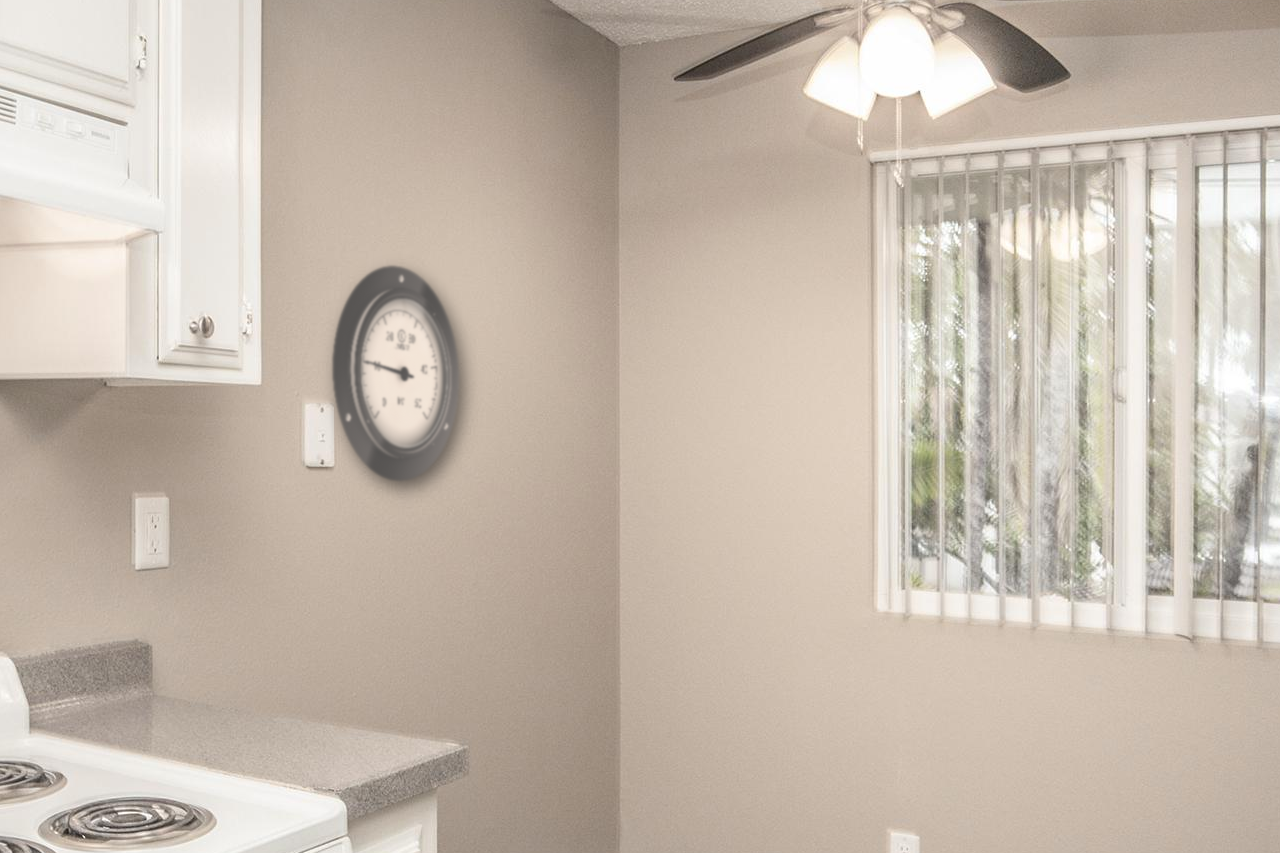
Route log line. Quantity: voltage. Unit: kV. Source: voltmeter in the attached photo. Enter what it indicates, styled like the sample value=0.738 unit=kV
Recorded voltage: value=10 unit=kV
